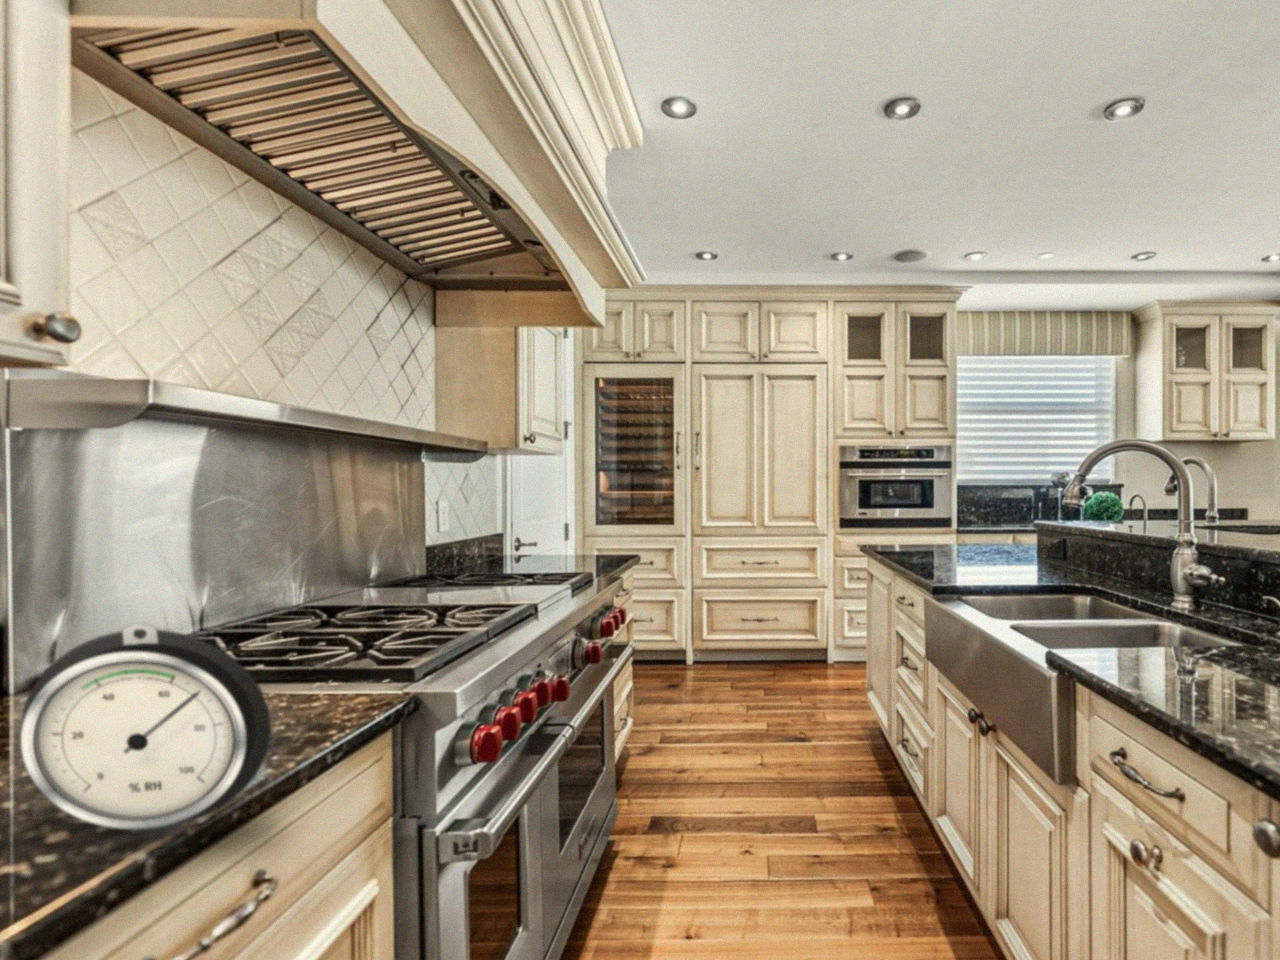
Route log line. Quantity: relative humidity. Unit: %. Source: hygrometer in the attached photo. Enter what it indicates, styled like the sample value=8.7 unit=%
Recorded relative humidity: value=68 unit=%
